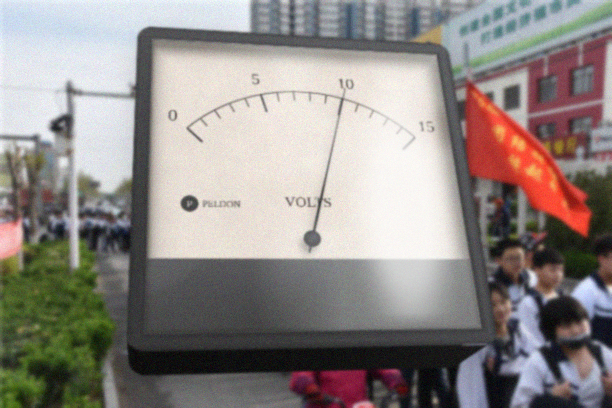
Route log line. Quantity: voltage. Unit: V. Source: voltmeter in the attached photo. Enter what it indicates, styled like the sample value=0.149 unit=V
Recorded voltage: value=10 unit=V
